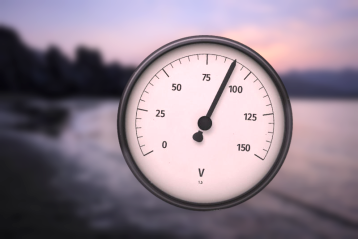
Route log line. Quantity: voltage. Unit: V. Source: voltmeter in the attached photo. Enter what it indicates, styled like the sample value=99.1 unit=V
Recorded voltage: value=90 unit=V
